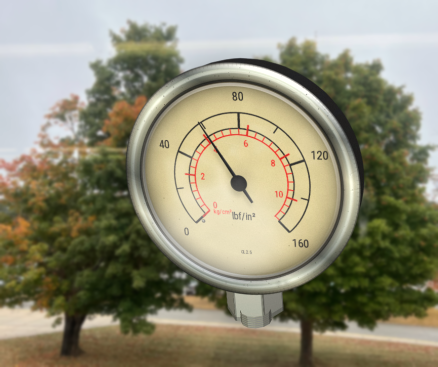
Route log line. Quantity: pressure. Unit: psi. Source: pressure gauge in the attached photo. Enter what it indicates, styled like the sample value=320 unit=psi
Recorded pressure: value=60 unit=psi
